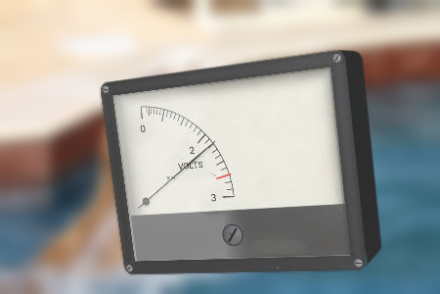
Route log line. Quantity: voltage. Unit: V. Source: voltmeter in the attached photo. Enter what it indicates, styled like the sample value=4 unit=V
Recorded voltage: value=2.2 unit=V
